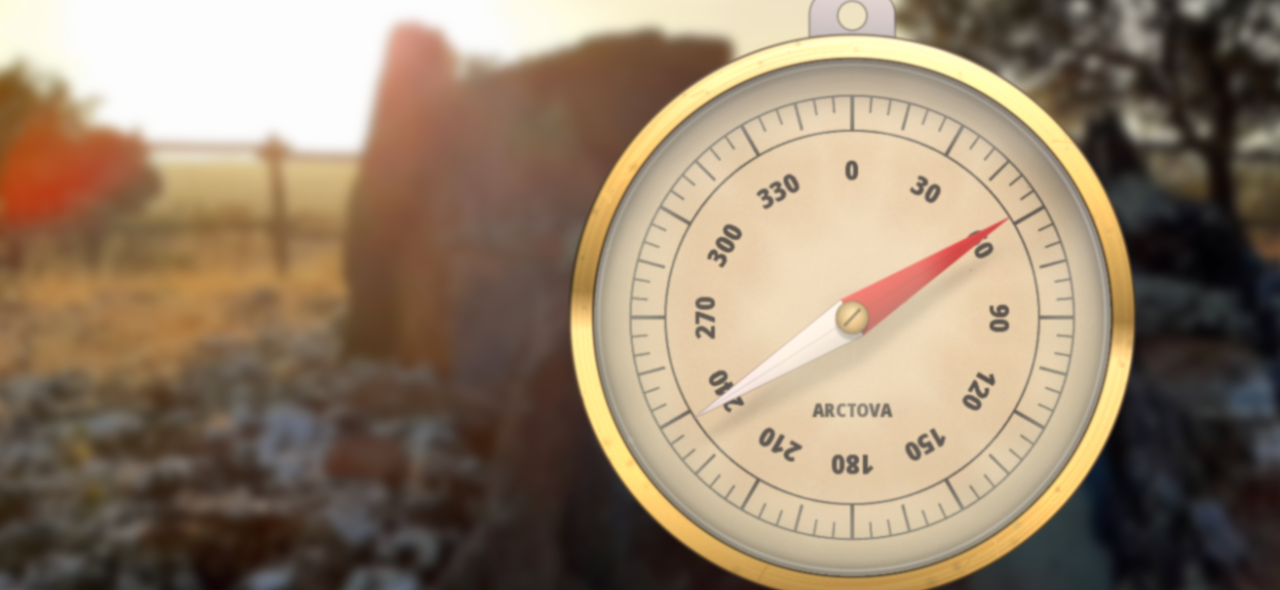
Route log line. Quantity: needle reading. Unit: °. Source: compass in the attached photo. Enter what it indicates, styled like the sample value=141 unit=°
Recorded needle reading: value=57.5 unit=°
